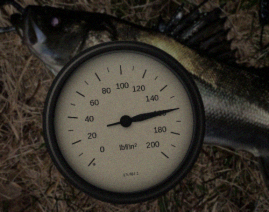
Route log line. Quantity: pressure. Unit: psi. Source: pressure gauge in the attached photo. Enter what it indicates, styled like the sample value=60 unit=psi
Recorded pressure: value=160 unit=psi
